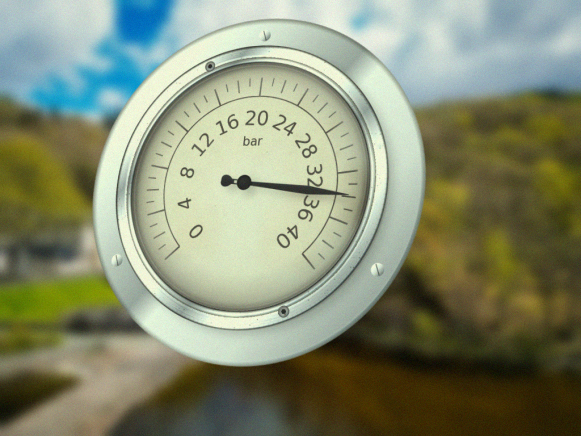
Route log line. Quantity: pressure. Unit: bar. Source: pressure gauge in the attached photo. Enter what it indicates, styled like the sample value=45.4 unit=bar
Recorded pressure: value=34 unit=bar
